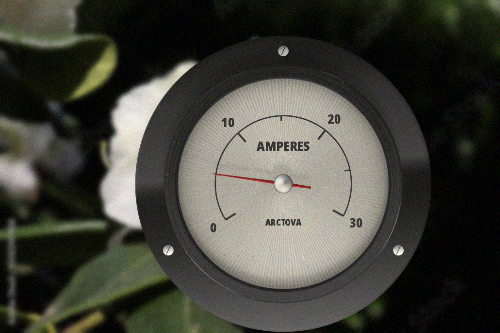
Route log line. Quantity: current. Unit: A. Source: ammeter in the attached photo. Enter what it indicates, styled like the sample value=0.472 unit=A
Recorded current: value=5 unit=A
